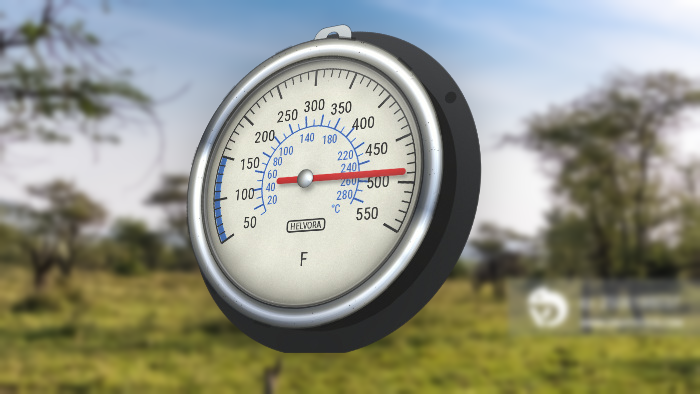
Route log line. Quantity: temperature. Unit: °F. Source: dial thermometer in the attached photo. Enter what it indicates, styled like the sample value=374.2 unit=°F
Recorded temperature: value=490 unit=°F
